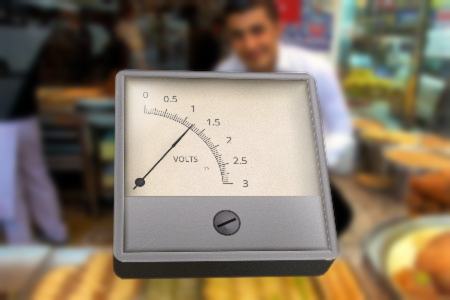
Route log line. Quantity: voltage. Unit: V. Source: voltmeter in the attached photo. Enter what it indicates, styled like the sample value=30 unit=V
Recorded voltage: value=1.25 unit=V
